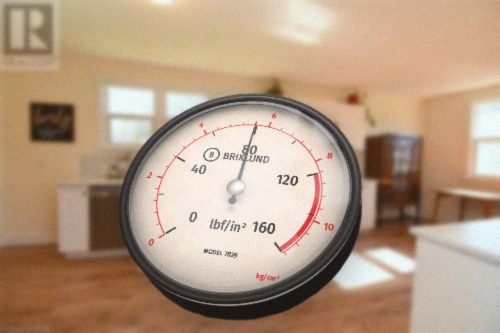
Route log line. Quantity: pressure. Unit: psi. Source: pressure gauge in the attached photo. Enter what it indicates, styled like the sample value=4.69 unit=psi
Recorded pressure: value=80 unit=psi
